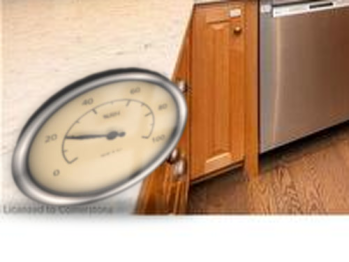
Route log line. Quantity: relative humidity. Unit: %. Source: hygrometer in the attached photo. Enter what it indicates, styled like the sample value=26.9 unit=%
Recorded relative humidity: value=20 unit=%
